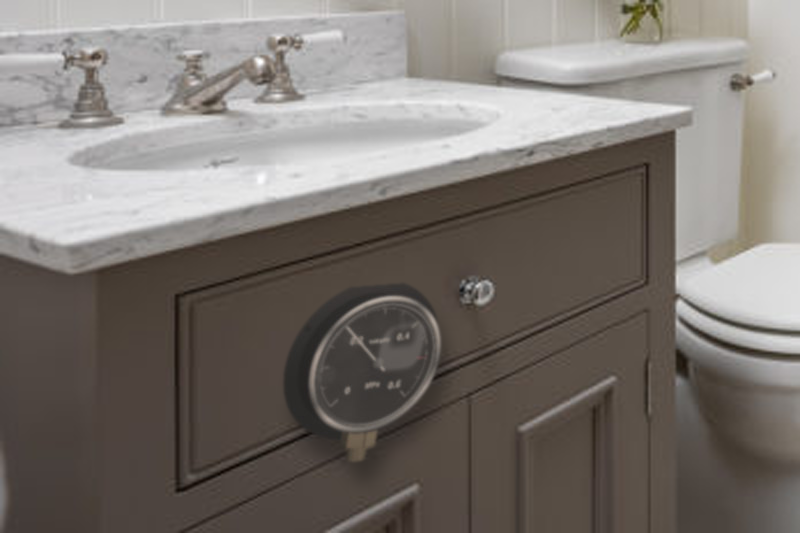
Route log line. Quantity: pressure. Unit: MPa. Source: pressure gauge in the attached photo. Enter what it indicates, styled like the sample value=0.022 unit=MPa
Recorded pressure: value=0.2 unit=MPa
